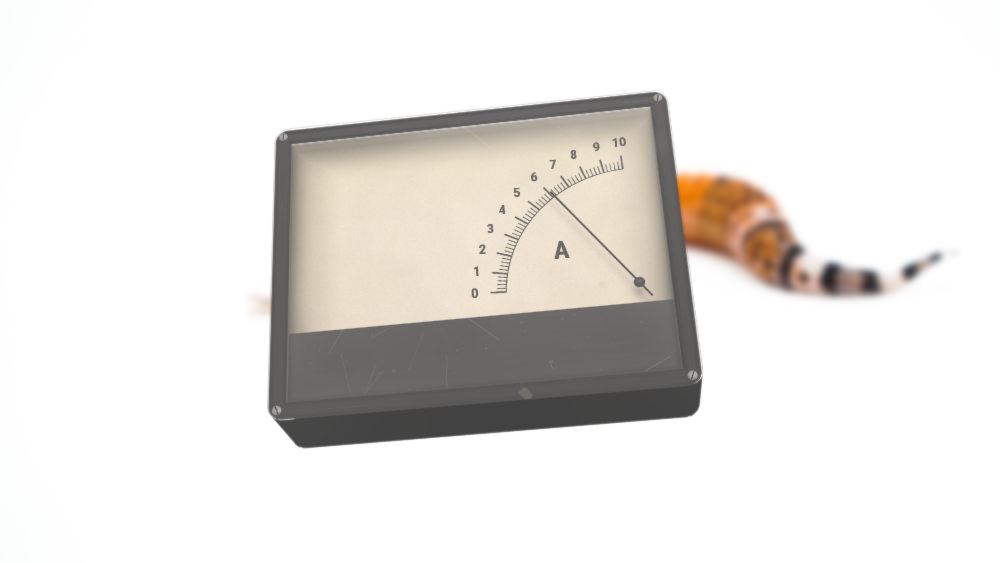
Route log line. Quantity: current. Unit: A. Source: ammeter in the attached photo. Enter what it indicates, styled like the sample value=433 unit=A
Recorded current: value=6 unit=A
